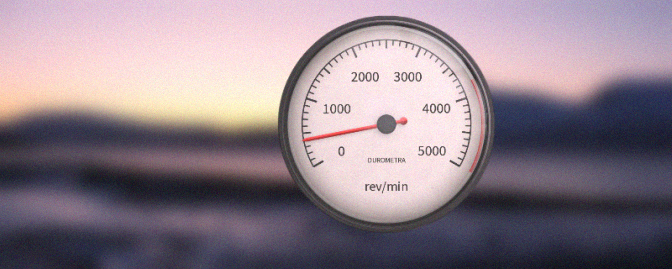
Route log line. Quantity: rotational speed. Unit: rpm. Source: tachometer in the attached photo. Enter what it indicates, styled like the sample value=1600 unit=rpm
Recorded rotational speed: value=400 unit=rpm
